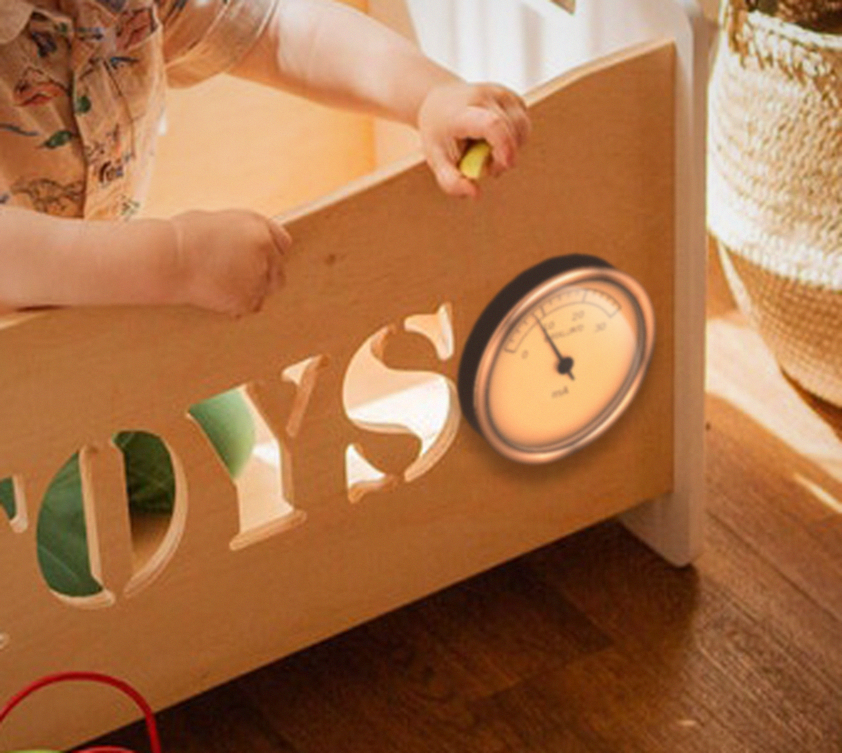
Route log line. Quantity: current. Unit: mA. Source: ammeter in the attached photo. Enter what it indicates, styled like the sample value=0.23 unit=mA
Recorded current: value=8 unit=mA
